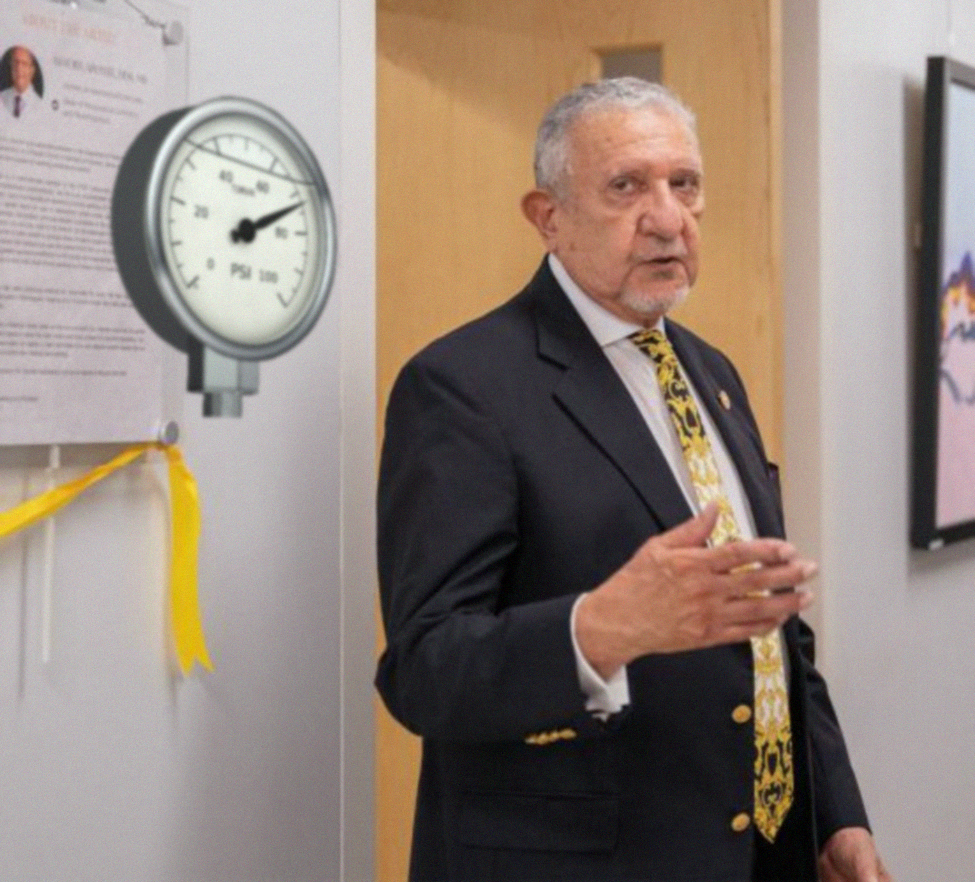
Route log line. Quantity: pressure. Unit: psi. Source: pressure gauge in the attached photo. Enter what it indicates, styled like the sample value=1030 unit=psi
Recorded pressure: value=72.5 unit=psi
